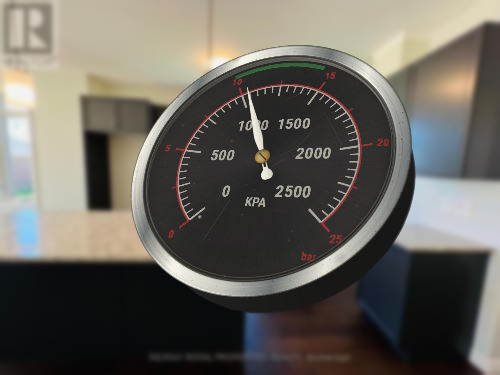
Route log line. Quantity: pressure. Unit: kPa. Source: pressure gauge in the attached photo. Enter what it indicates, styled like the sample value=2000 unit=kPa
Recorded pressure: value=1050 unit=kPa
